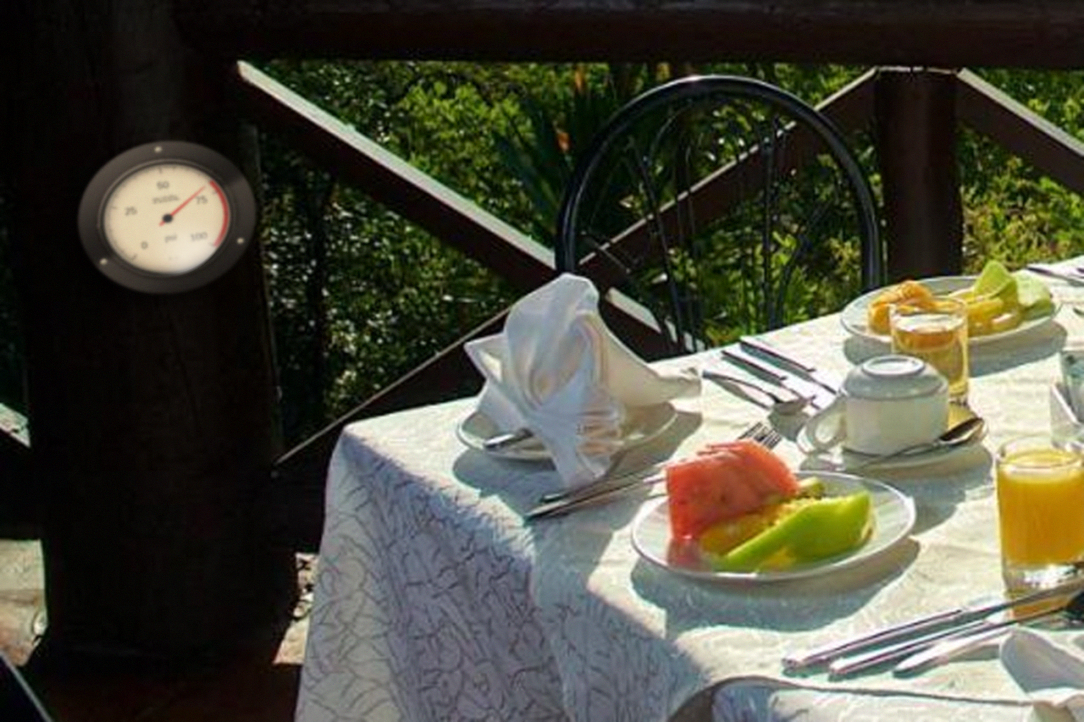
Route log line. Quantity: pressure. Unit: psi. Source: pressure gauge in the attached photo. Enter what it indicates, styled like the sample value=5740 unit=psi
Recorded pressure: value=70 unit=psi
